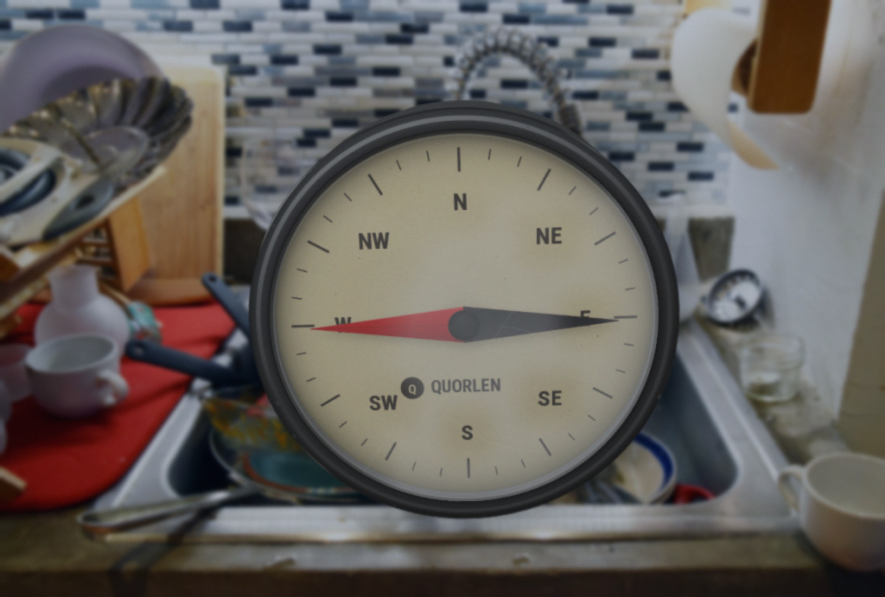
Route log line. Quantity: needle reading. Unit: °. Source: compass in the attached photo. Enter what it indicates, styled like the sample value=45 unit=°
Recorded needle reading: value=270 unit=°
